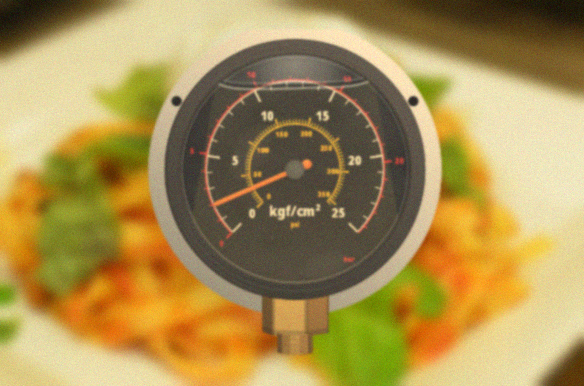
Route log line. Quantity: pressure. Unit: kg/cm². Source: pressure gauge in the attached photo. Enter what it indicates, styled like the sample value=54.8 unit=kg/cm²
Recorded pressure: value=2 unit=kg/cm²
